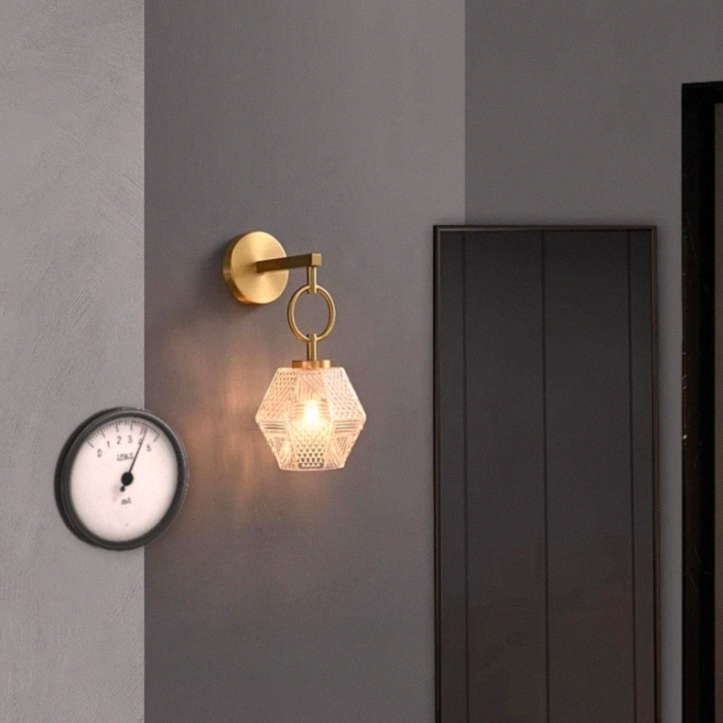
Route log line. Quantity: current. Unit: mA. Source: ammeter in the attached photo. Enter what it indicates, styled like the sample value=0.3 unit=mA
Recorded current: value=4 unit=mA
